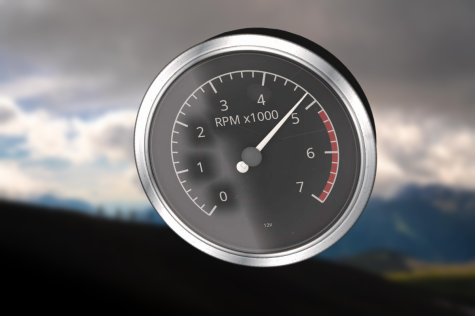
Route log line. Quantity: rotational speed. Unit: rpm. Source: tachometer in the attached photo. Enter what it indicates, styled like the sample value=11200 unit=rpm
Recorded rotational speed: value=4800 unit=rpm
